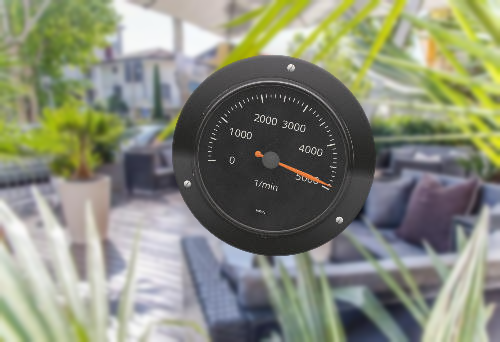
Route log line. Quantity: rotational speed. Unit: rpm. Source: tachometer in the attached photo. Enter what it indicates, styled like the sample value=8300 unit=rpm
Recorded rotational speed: value=4900 unit=rpm
